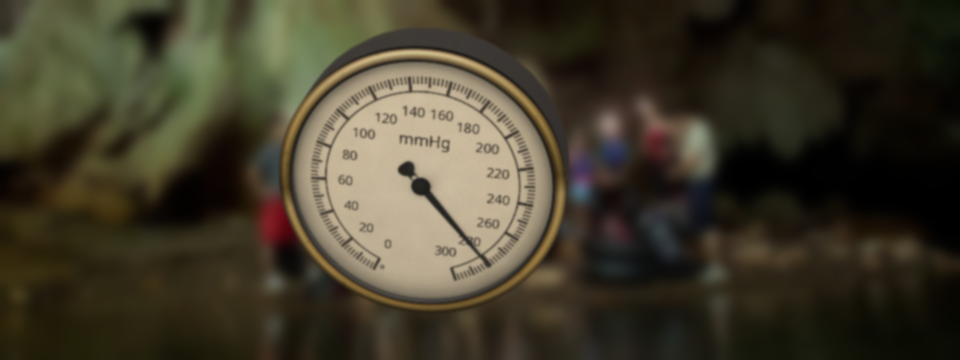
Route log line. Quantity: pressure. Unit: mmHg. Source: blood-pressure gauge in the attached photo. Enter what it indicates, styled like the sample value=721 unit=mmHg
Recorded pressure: value=280 unit=mmHg
